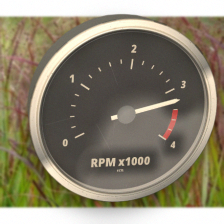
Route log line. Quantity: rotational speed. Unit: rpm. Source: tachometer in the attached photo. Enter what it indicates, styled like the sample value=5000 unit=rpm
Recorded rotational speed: value=3200 unit=rpm
